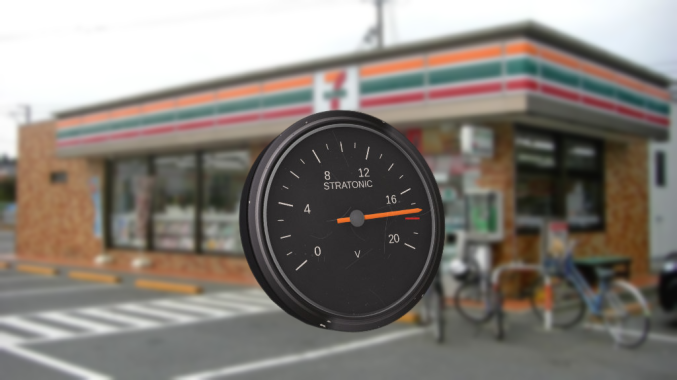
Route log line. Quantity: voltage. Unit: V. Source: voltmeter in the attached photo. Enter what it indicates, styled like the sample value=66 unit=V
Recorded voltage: value=17.5 unit=V
